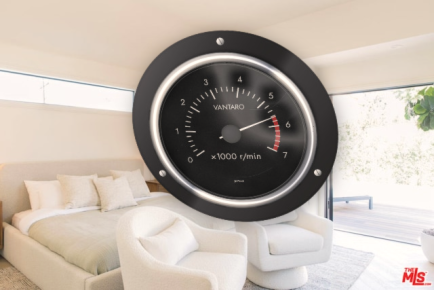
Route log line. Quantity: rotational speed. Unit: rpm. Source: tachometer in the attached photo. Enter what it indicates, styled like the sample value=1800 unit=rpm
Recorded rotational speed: value=5600 unit=rpm
